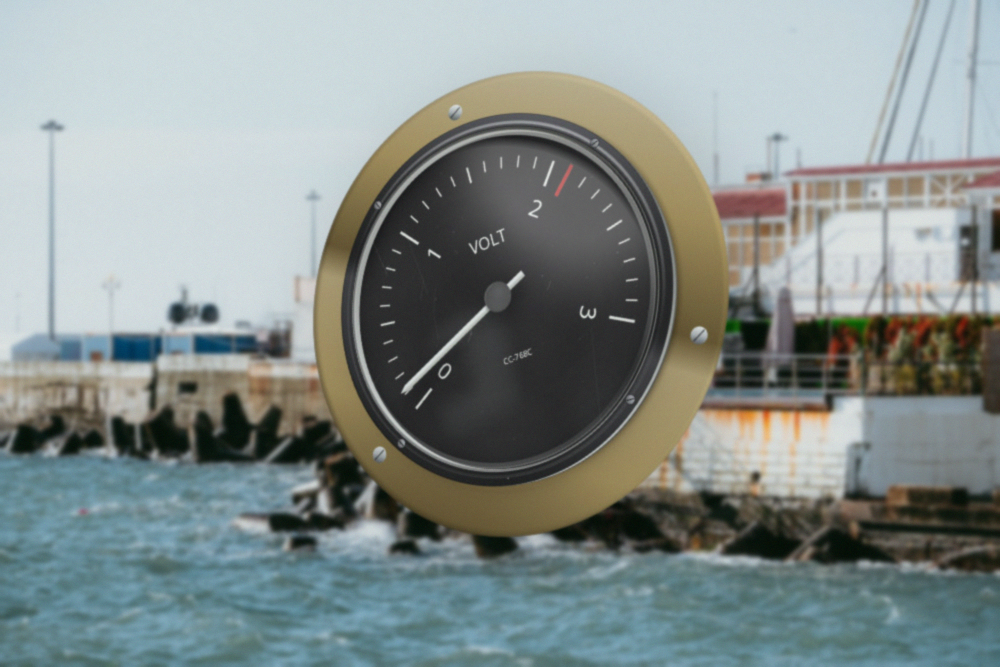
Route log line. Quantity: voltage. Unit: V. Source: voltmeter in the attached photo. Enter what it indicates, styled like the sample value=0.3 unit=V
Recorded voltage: value=0.1 unit=V
